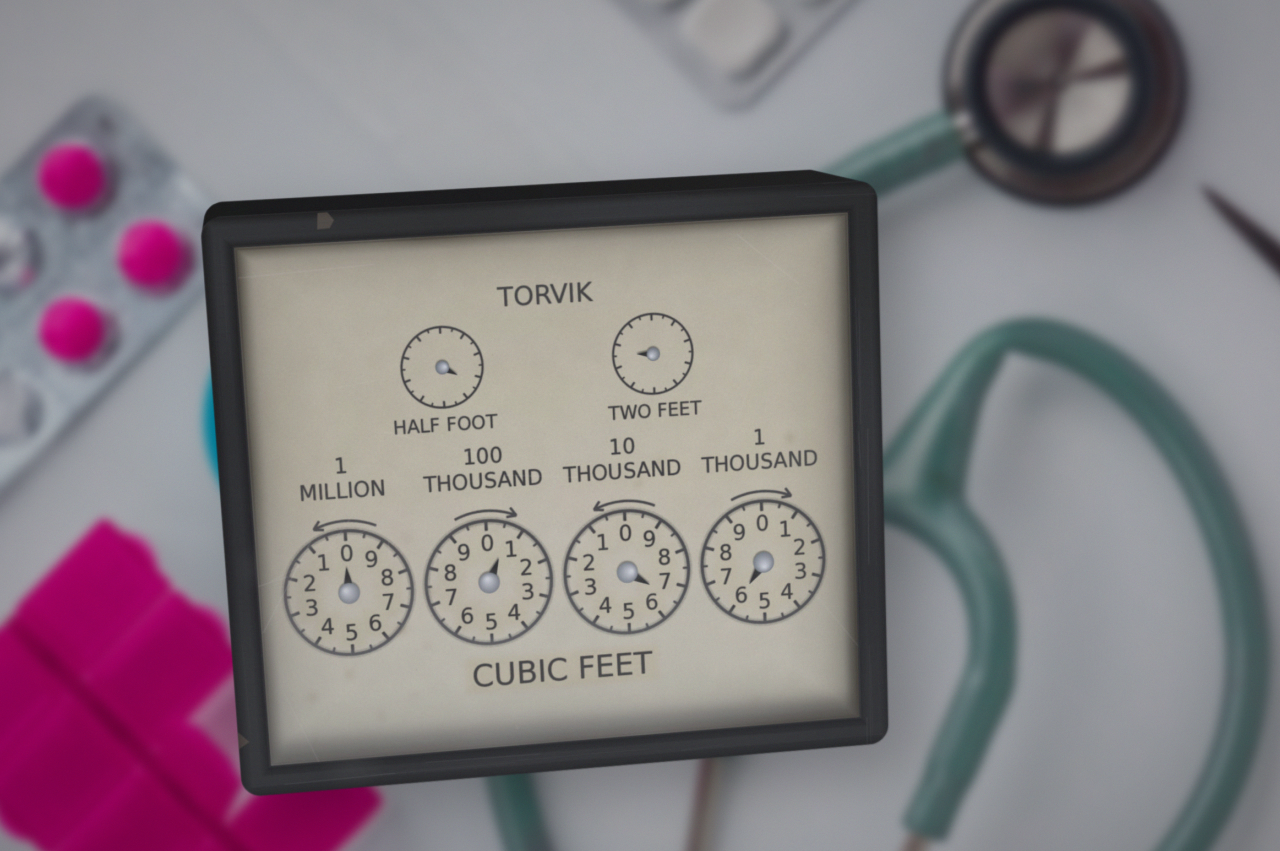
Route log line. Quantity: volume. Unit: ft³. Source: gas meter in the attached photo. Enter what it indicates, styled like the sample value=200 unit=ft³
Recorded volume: value=6600 unit=ft³
